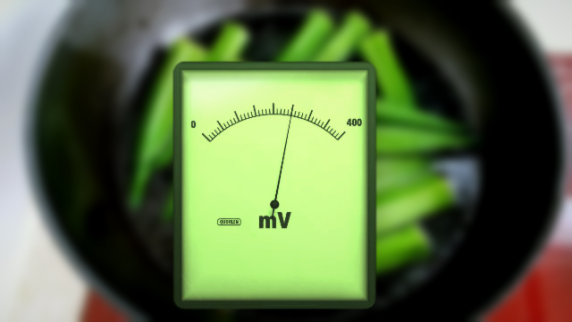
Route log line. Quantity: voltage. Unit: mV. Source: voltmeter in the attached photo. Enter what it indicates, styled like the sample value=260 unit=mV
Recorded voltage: value=250 unit=mV
